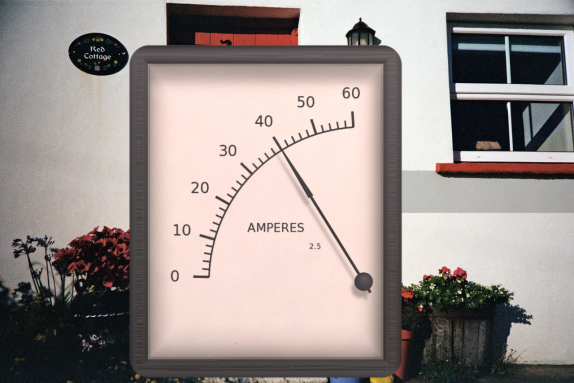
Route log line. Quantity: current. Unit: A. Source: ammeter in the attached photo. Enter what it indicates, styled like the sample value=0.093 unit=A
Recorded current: value=40 unit=A
